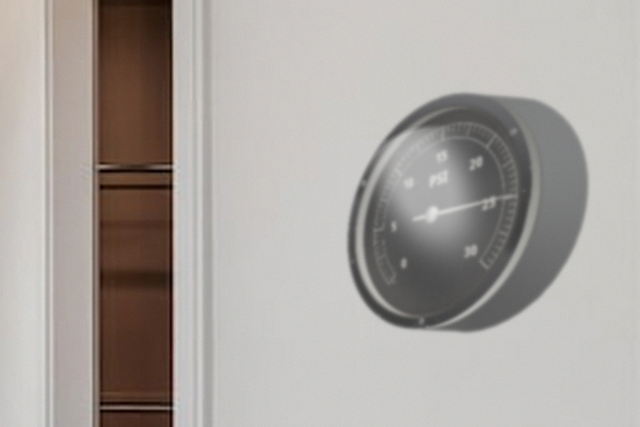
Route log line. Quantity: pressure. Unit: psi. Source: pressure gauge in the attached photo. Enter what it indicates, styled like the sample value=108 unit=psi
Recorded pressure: value=25 unit=psi
